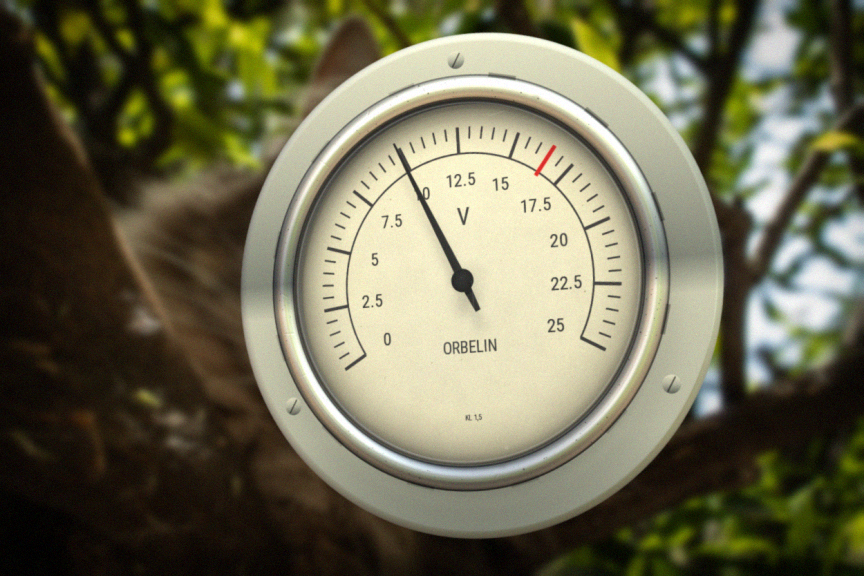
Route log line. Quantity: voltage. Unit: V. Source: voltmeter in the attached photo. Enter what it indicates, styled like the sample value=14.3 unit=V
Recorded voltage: value=10 unit=V
